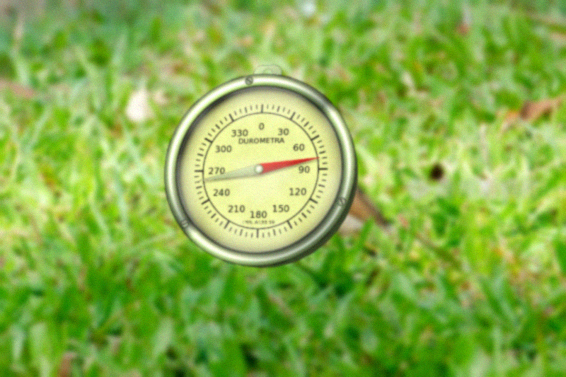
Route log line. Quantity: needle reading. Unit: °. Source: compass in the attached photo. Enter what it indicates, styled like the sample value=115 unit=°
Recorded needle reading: value=80 unit=°
